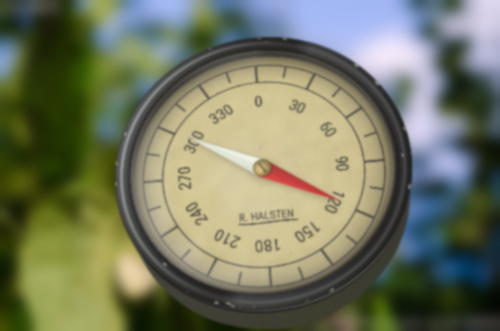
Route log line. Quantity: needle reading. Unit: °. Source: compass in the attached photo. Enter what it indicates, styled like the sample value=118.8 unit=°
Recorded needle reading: value=120 unit=°
